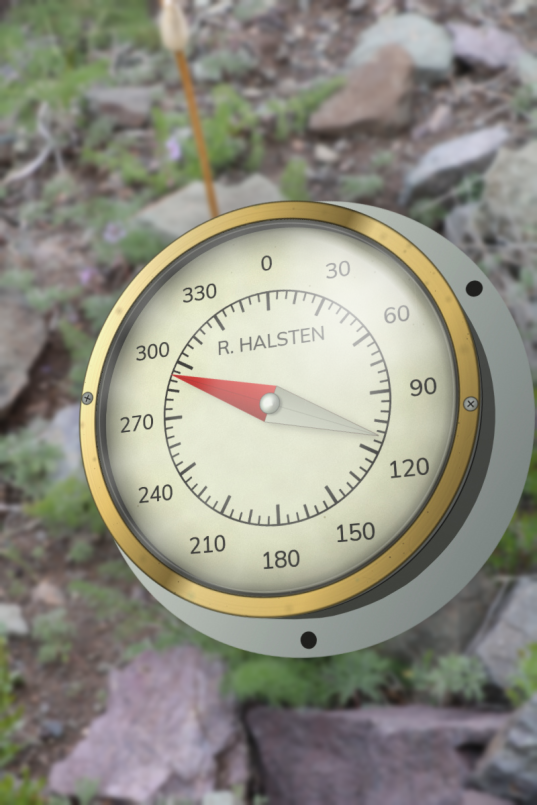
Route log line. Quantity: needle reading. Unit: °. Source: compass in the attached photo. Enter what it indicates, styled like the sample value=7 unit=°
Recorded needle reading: value=292.5 unit=°
